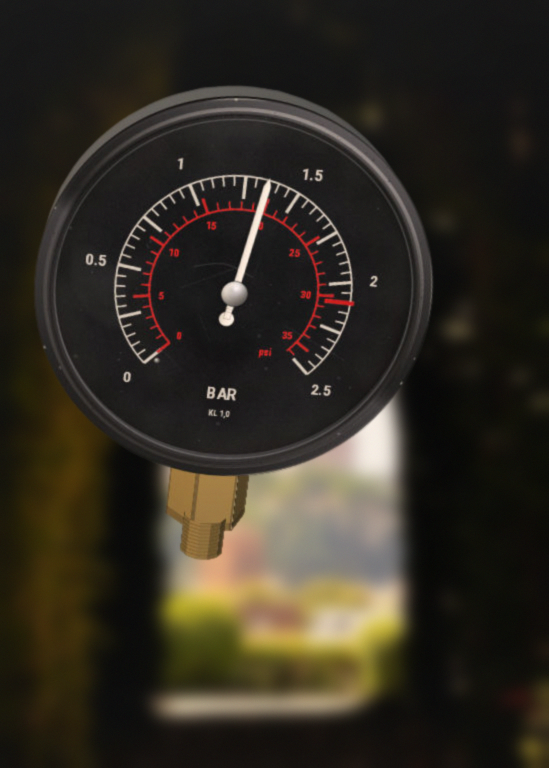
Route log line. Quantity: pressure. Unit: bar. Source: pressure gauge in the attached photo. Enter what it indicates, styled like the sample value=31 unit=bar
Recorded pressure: value=1.35 unit=bar
